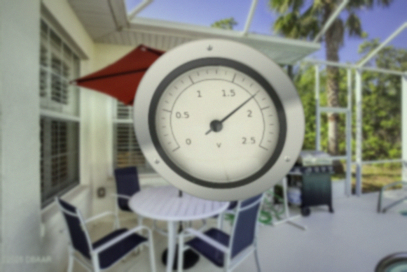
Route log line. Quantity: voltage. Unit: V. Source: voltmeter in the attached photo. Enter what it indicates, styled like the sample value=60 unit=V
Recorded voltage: value=1.8 unit=V
